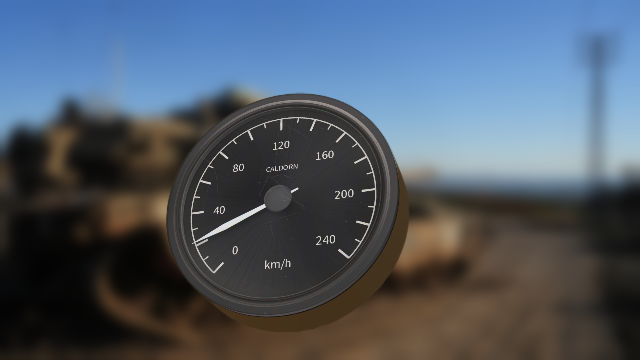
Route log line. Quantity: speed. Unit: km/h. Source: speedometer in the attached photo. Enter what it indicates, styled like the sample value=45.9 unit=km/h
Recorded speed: value=20 unit=km/h
